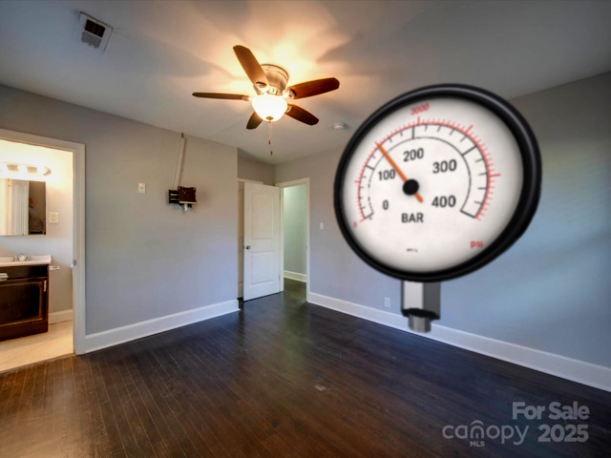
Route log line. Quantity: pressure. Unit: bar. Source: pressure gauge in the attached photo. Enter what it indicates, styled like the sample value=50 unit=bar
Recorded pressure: value=140 unit=bar
